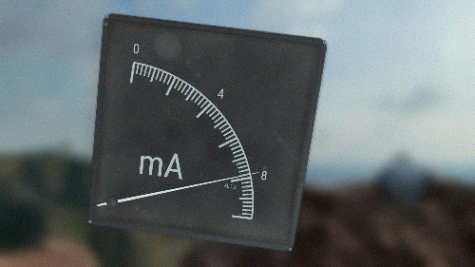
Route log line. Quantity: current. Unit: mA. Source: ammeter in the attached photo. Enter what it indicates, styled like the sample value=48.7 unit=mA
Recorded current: value=7.8 unit=mA
